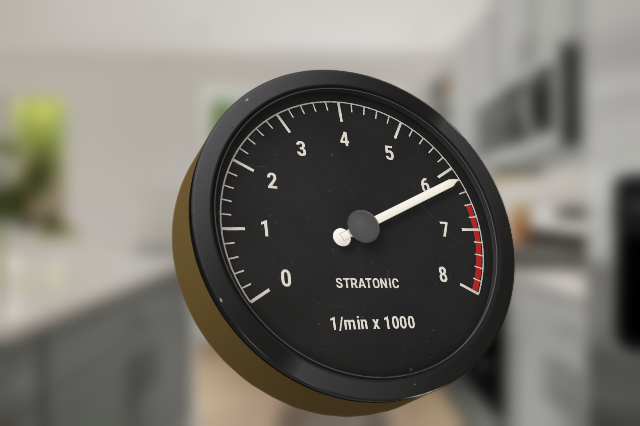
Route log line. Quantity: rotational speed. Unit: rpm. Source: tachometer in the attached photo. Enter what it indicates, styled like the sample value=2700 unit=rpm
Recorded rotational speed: value=6200 unit=rpm
